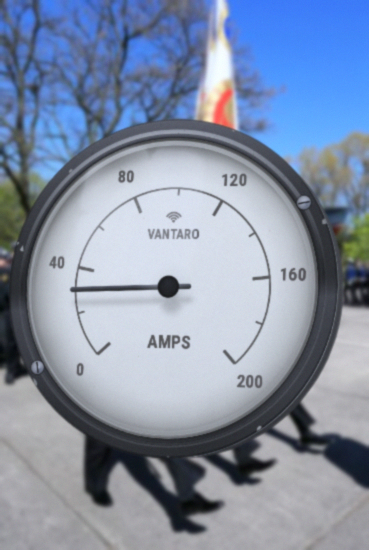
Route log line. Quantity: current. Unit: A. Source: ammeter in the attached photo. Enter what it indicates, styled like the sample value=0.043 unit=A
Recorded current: value=30 unit=A
